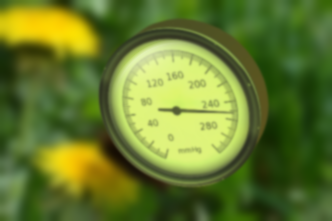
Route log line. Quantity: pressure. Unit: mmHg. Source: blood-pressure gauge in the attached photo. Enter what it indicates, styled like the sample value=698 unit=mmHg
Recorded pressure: value=250 unit=mmHg
